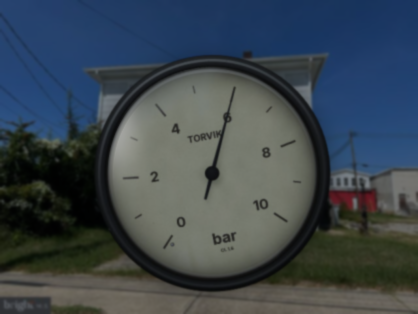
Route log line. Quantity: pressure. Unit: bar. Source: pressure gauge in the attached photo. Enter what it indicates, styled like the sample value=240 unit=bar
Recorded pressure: value=6 unit=bar
